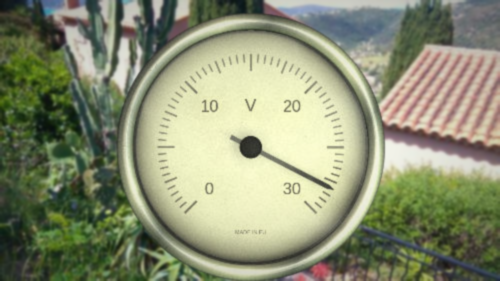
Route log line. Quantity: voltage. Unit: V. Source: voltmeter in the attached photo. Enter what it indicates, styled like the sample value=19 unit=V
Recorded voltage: value=28 unit=V
